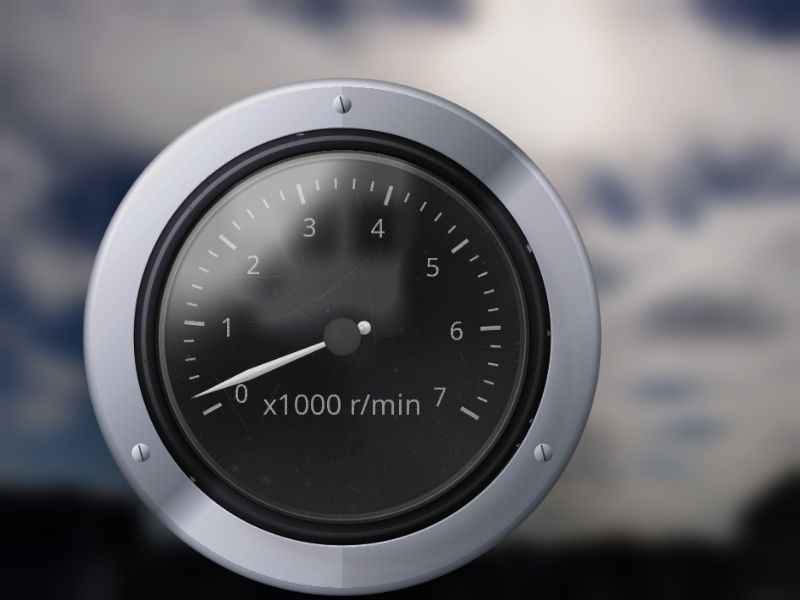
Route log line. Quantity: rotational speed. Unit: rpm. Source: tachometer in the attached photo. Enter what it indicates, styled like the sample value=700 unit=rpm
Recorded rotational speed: value=200 unit=rpm
